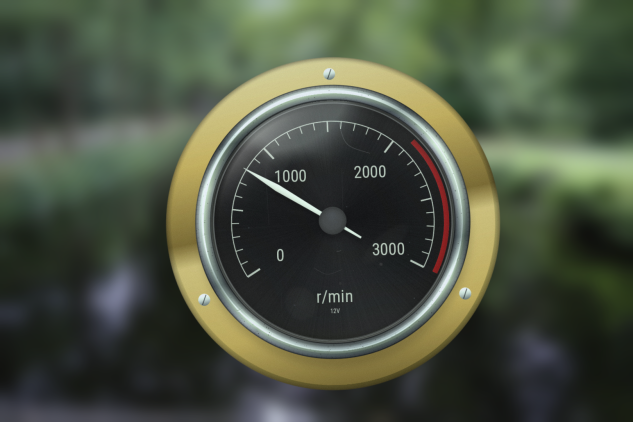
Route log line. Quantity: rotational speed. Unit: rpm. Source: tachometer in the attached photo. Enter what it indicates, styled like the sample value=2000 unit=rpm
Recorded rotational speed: value=800 unit=rpm
